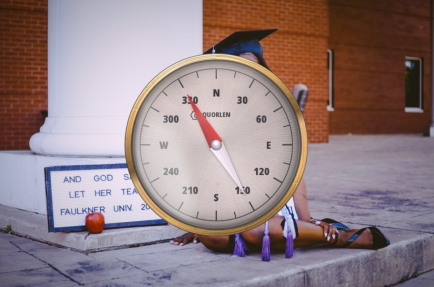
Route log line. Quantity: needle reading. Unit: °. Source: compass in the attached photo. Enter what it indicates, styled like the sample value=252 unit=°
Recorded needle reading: value=330 unit=°
